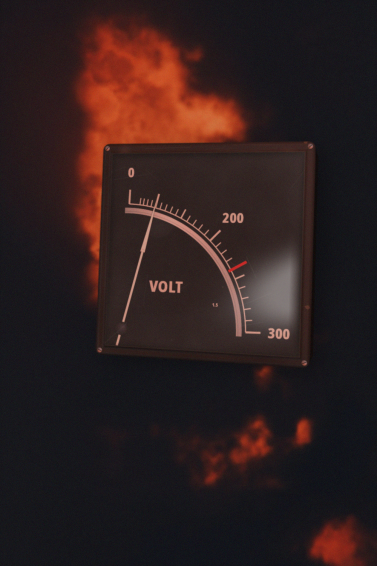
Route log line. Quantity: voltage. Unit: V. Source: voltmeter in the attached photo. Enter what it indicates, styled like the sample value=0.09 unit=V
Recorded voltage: value=100 unit=V
